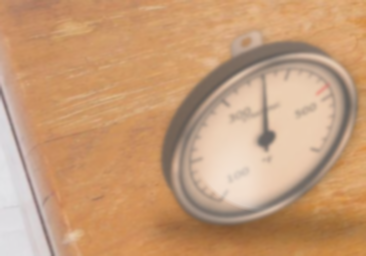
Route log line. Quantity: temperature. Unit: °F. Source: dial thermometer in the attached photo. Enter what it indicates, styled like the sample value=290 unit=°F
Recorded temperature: value=360 unit=°F
